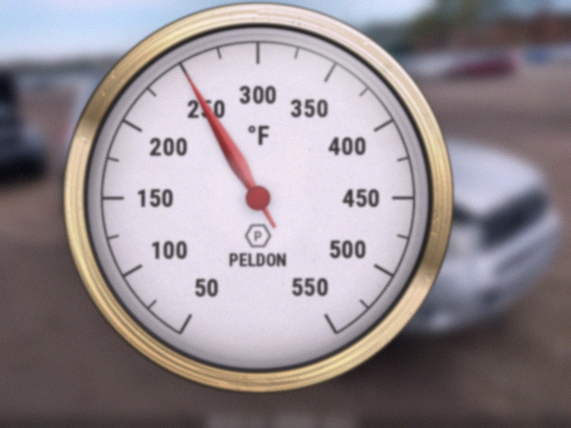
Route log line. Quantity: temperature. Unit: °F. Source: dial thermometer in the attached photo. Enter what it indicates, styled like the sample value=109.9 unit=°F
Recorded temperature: value=250 unit=°F
